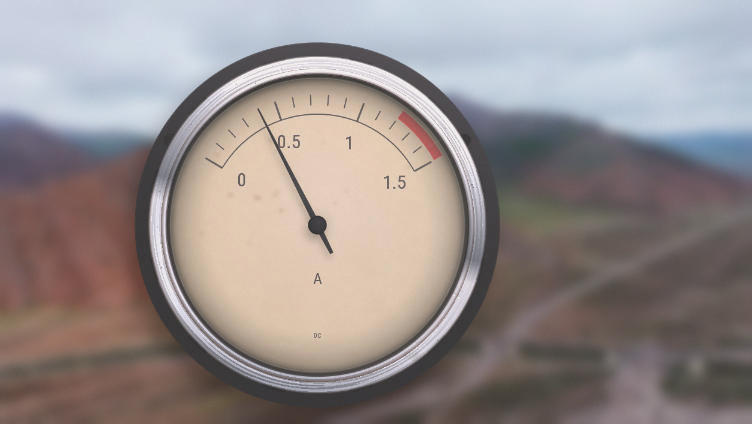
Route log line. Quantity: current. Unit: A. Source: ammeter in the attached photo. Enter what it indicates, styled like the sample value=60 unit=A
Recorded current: value=0.4 unit=A
